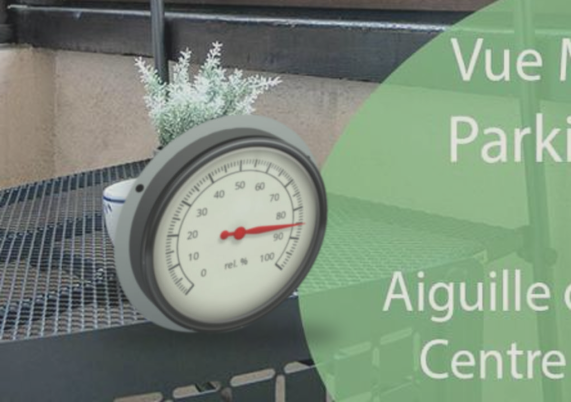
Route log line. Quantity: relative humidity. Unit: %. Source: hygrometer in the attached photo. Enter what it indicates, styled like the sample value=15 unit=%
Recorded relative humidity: value=85 unit=%
